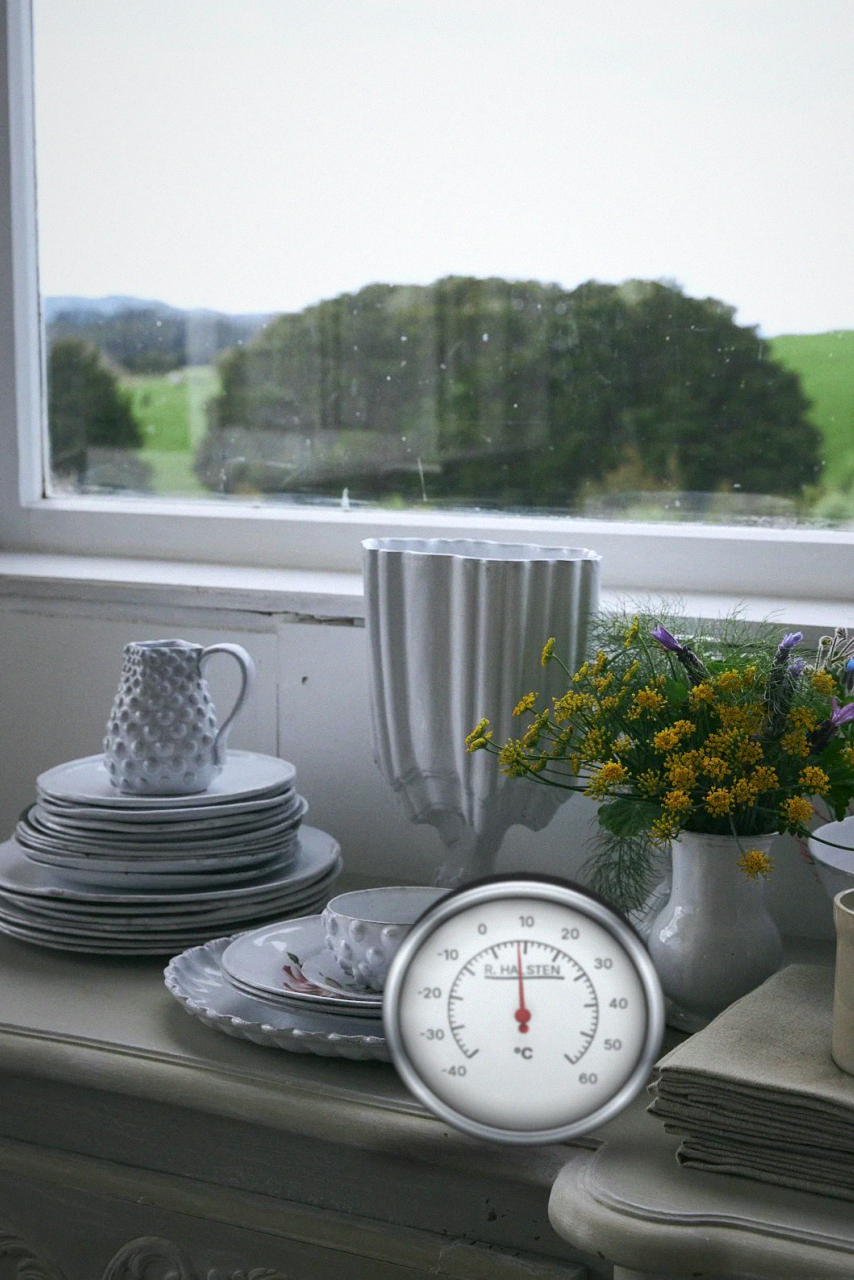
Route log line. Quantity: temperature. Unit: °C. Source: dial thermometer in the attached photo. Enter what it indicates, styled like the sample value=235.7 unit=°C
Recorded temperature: value=8 unit=°C
